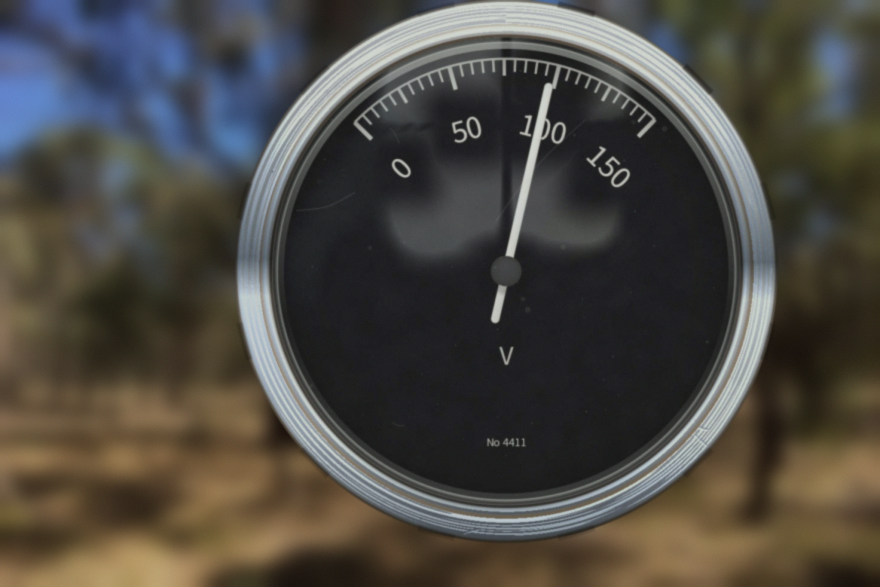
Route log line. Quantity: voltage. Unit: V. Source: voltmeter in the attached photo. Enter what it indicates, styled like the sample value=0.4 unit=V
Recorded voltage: value=97.5 unit=V
